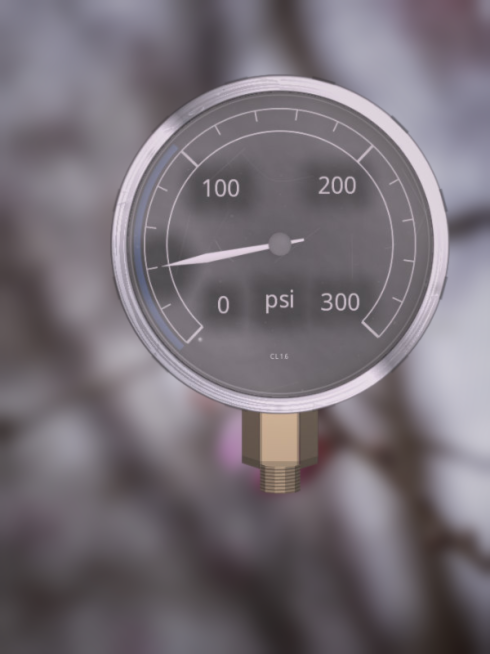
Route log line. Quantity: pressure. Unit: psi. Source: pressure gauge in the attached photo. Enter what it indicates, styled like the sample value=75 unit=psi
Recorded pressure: value=40 unit=psi
